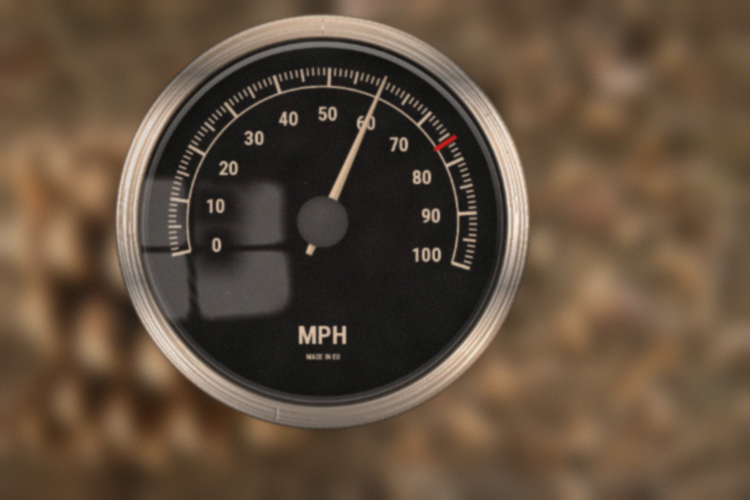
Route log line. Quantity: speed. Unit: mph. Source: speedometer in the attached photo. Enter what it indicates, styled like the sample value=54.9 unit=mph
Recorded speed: value=60 unit=mph
